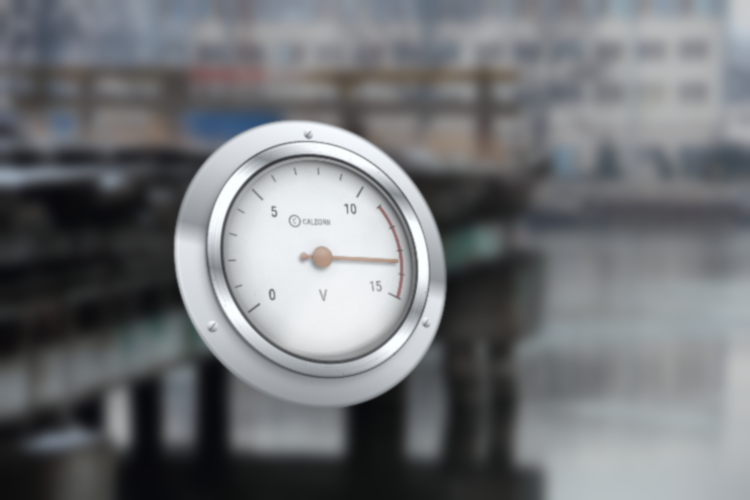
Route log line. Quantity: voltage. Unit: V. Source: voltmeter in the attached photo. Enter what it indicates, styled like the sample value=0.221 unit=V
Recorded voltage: value=13.5 unit=V
